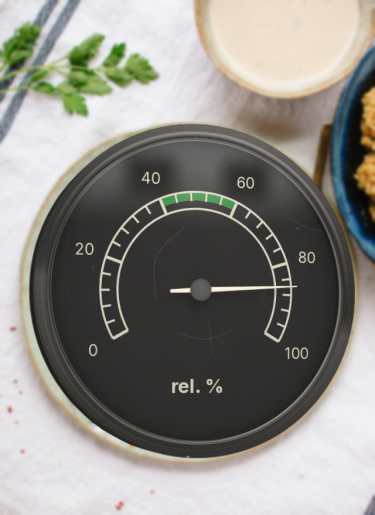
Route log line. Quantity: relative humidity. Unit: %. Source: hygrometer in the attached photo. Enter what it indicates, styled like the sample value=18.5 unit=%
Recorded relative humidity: value=86 unit=%
